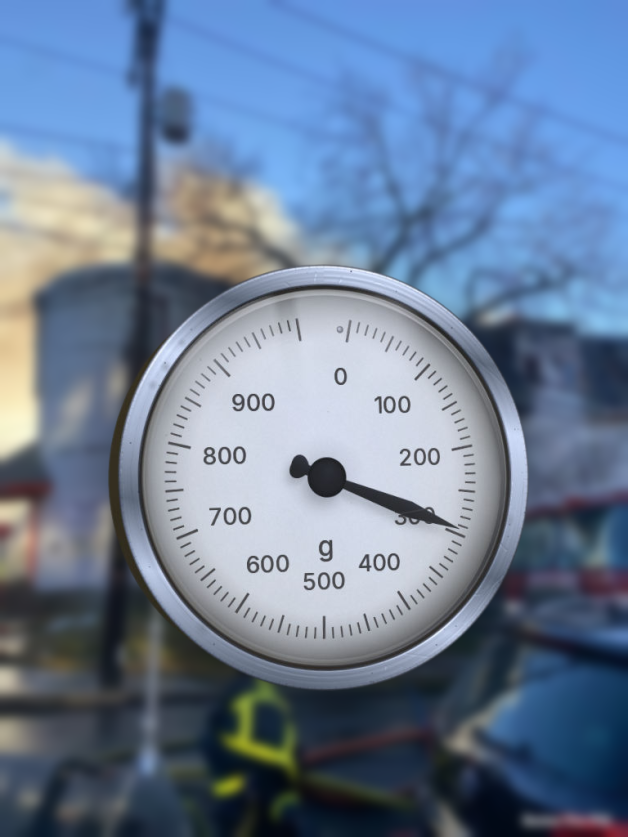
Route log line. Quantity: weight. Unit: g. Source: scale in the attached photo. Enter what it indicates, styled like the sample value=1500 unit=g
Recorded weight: value=295 unit=g
